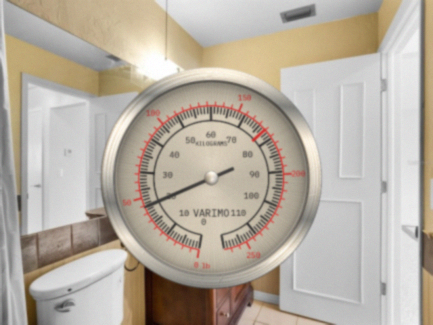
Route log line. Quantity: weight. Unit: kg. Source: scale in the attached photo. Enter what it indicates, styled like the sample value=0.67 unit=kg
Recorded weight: value=20 unit=kg
